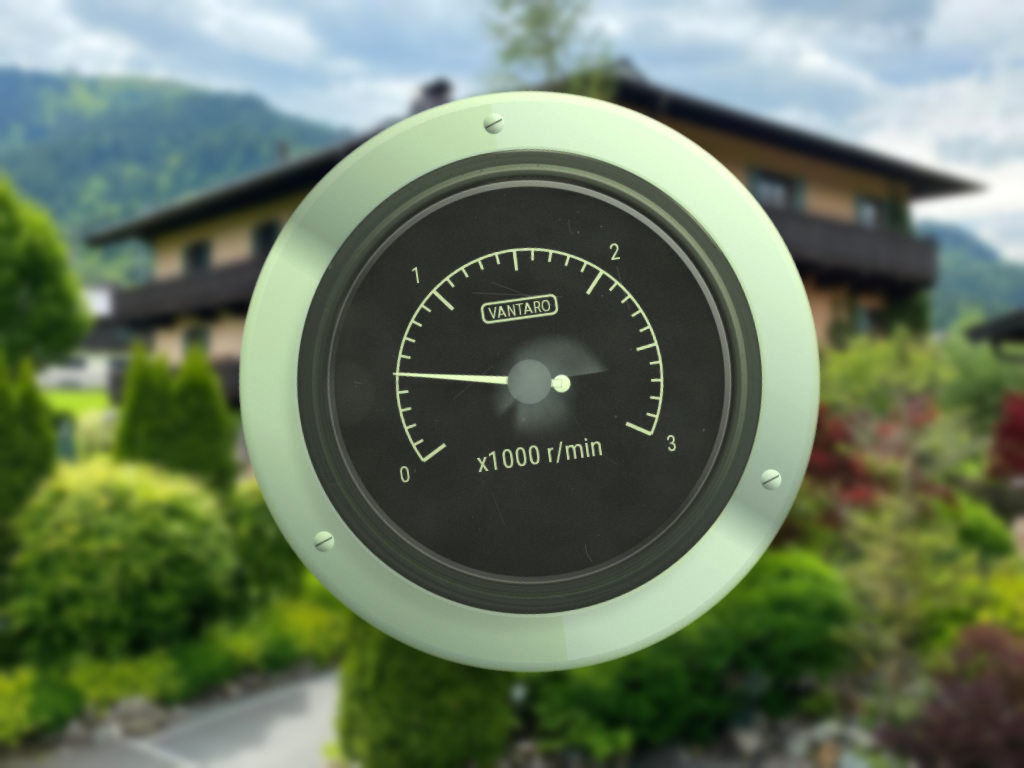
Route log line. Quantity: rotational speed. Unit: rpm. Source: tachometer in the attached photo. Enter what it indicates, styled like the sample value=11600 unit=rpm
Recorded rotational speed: value=500 unit=rpm
